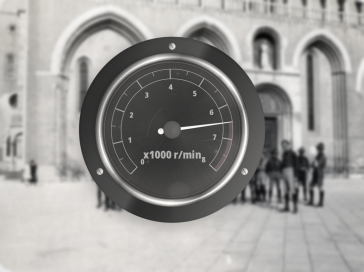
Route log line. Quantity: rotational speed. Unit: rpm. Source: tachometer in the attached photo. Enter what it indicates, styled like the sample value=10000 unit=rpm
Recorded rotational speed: value=6500 unit=rpm
